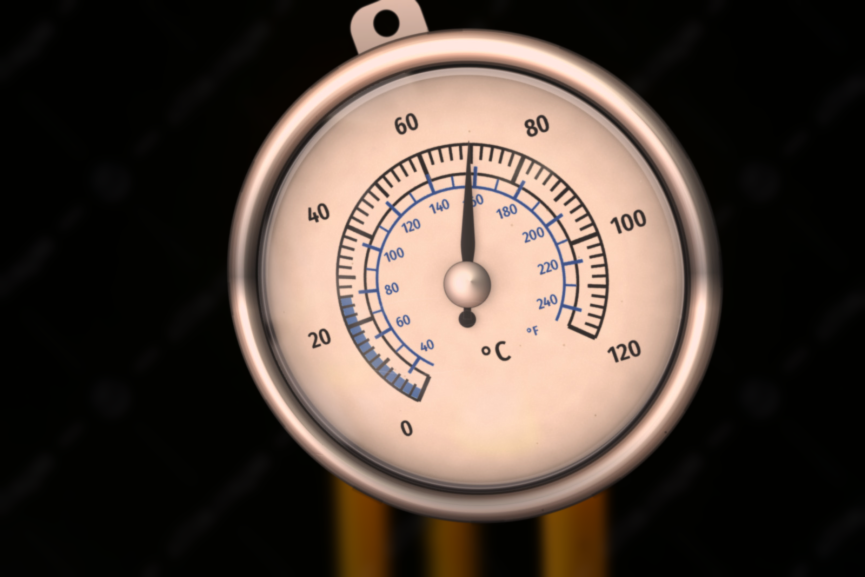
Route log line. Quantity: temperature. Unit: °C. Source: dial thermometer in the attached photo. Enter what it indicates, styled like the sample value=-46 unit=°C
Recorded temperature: value=70 unit=°C
